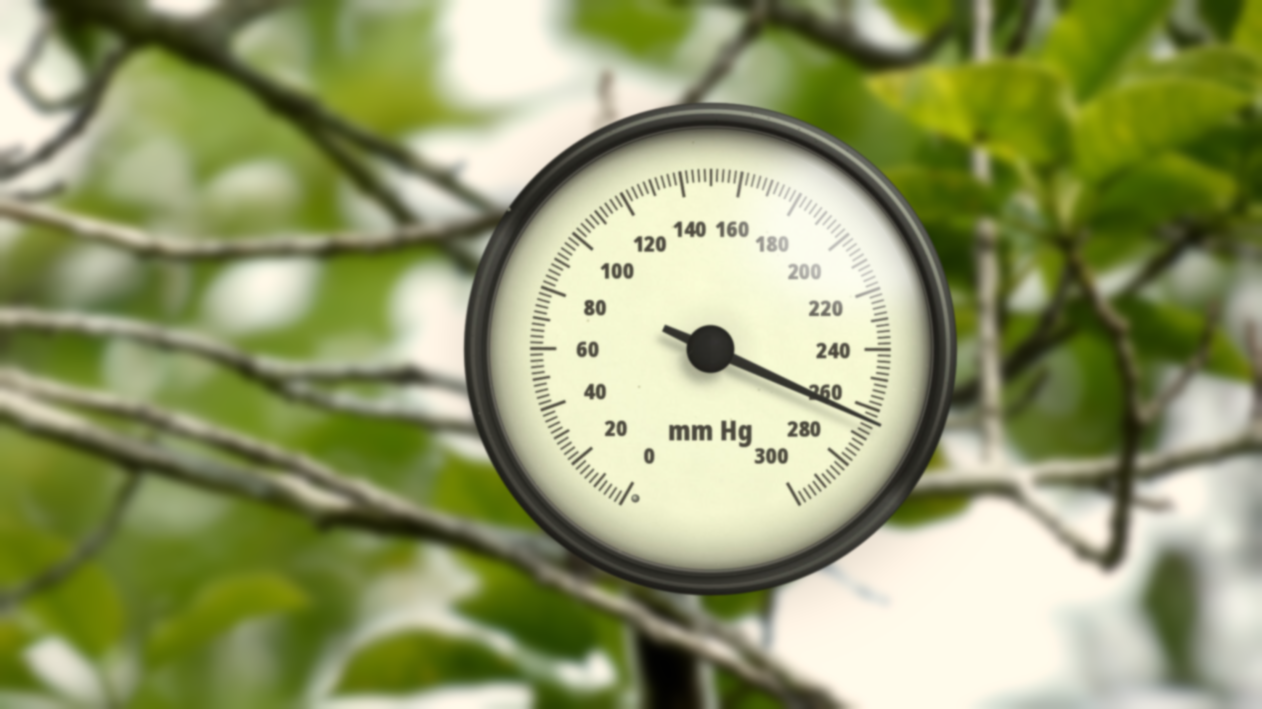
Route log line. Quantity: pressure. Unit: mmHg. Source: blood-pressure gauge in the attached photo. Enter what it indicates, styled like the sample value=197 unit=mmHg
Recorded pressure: value=264 unit=mmHg
